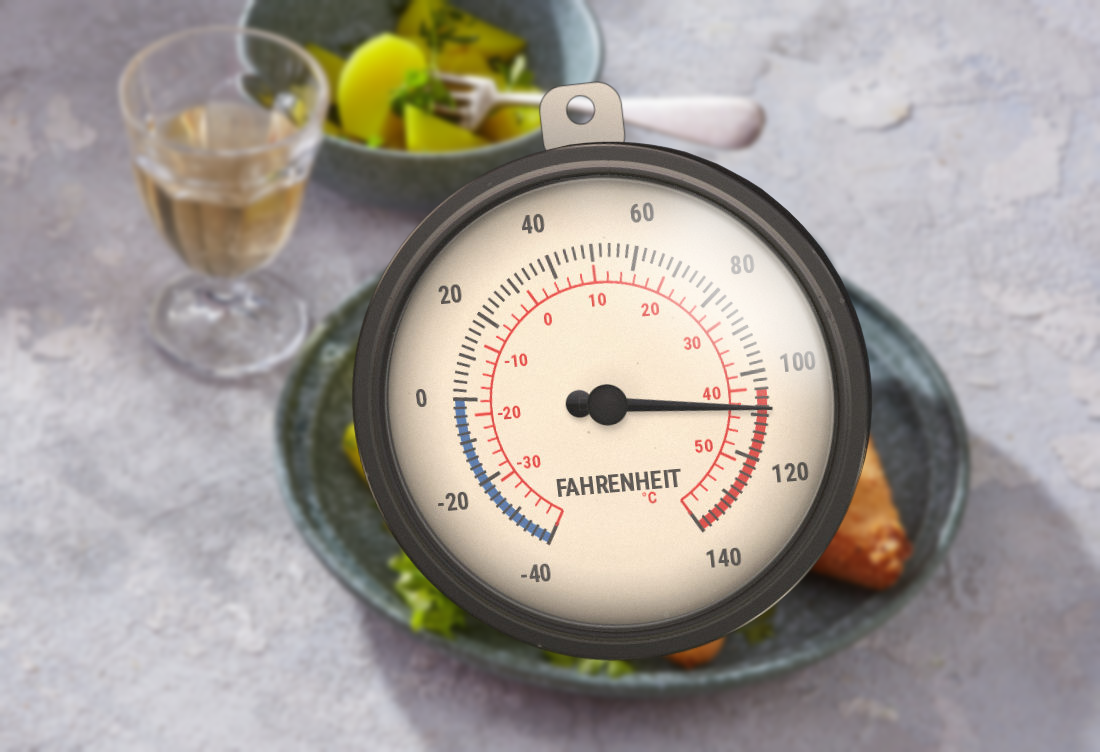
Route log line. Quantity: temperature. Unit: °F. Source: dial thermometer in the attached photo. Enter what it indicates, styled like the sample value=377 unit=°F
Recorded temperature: value=108 unit=°F
